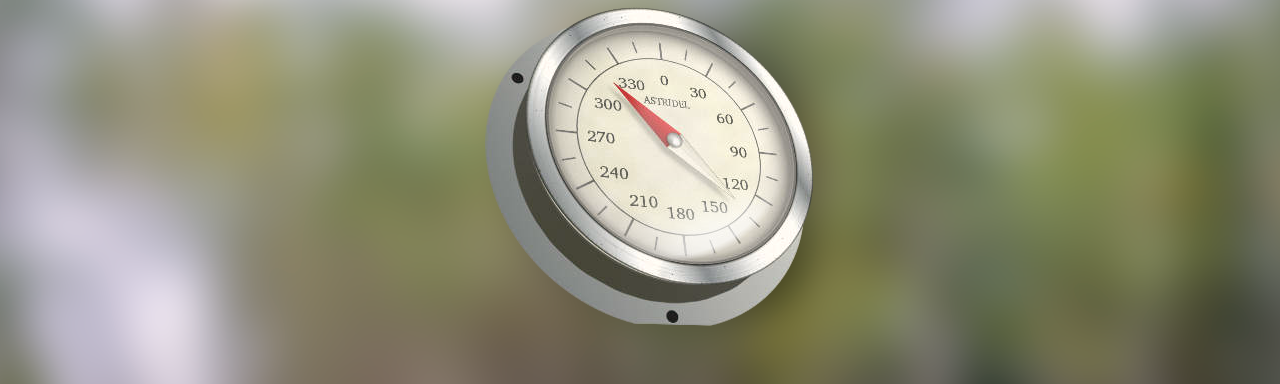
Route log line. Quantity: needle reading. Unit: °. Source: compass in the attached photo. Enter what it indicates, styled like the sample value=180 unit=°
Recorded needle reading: value=315 unit=°
